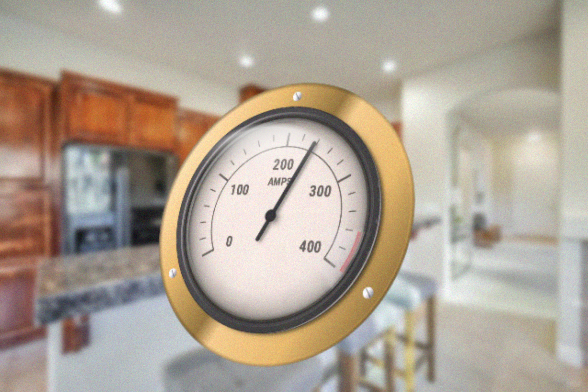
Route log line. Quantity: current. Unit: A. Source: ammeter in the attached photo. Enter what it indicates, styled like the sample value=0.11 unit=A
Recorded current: value=240 unit=A
